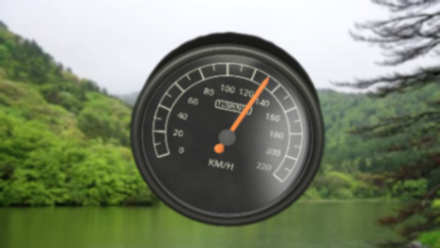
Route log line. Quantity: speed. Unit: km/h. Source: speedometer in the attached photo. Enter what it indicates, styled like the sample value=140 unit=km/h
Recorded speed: value=130 unit=km/h
